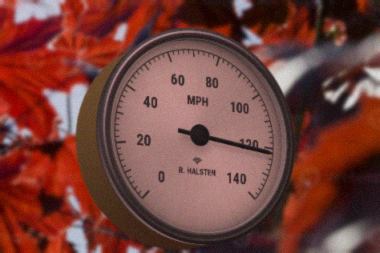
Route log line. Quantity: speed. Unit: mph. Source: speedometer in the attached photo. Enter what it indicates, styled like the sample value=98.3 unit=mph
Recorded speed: value=122 unit=mph
